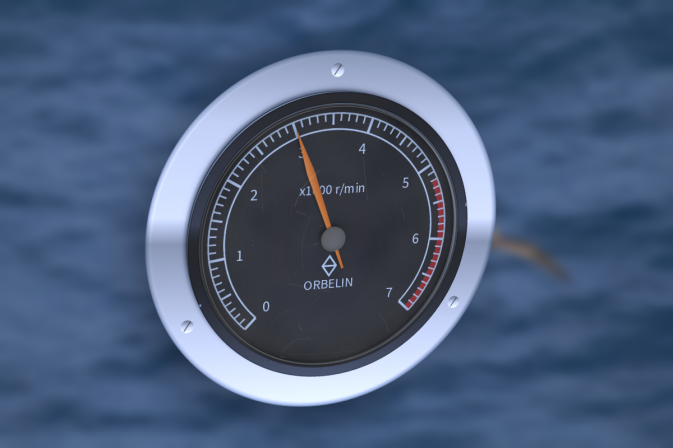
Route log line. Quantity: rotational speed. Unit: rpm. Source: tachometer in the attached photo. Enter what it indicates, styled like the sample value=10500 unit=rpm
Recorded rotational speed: value=3000 unit=rpm
